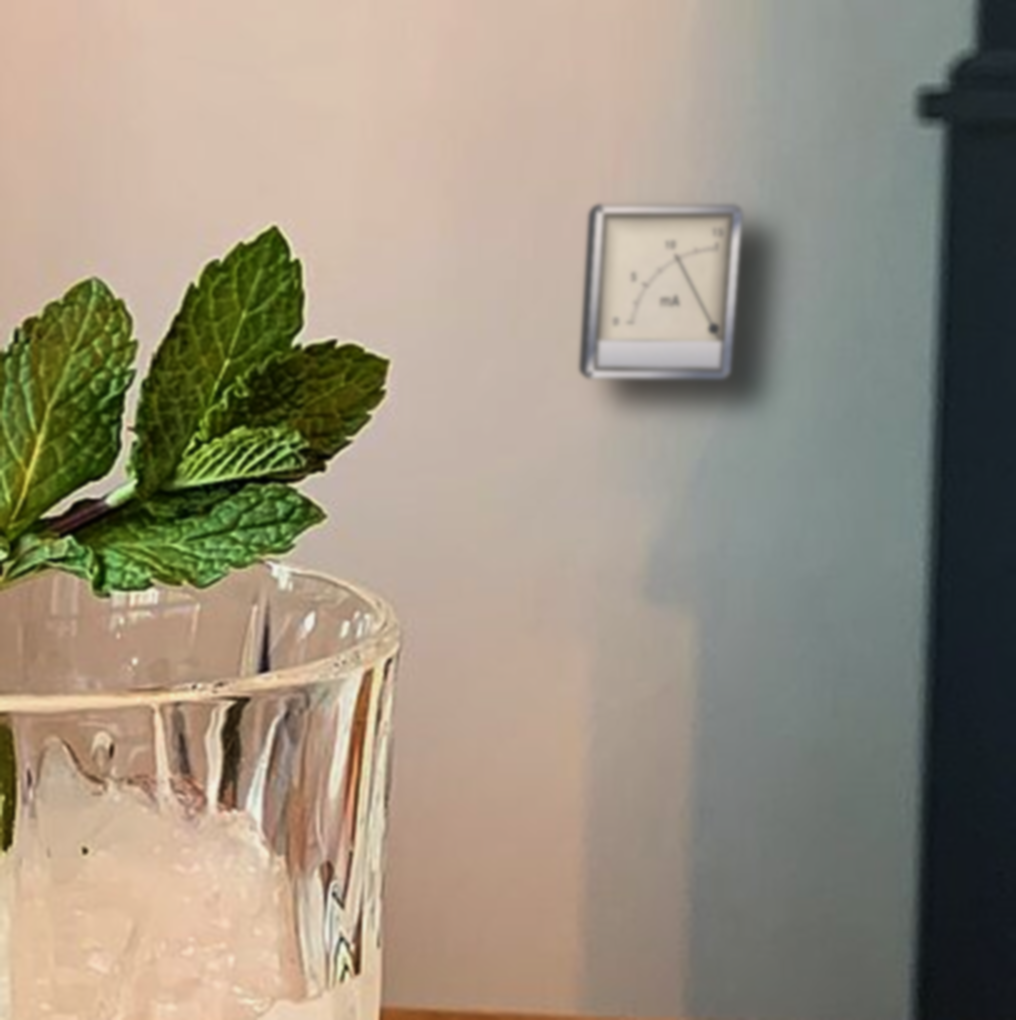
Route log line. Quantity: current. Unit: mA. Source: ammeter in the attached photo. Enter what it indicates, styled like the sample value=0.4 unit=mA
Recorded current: value=10 unit=mA
